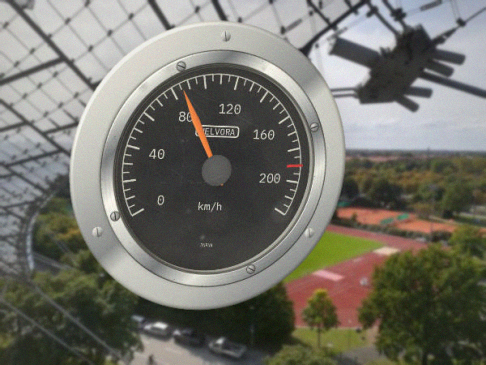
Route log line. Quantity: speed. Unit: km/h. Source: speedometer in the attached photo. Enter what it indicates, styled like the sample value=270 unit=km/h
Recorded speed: value=85 unit=km/h
